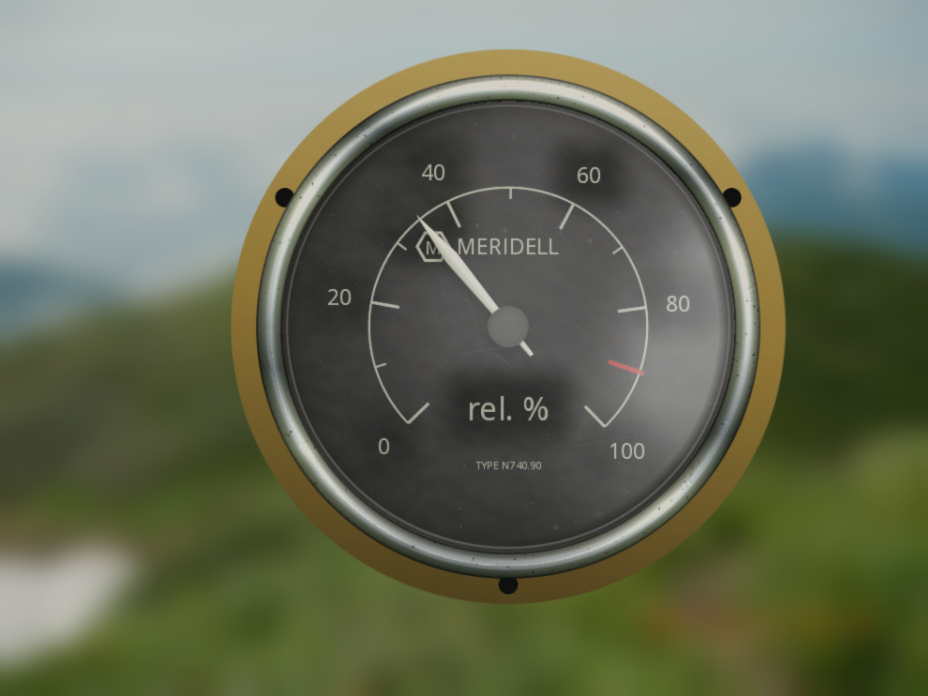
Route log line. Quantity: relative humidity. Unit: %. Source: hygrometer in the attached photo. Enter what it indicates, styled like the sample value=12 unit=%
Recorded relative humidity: value=35 unit=%
